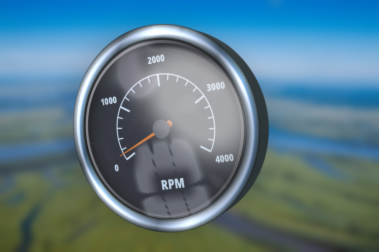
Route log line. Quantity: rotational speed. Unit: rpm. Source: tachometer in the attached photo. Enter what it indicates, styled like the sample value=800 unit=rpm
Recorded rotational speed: value=100 unit=rpm
